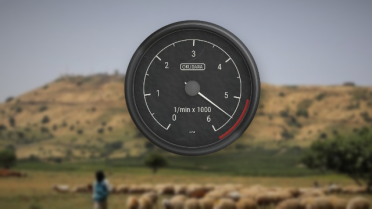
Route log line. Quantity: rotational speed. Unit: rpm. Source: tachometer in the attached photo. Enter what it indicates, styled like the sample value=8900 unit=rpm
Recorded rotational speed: value=5500 unit=rpm
